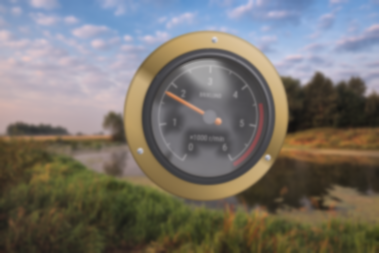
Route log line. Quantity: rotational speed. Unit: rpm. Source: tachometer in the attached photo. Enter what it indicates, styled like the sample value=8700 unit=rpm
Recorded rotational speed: value=1750 unit=rpm
